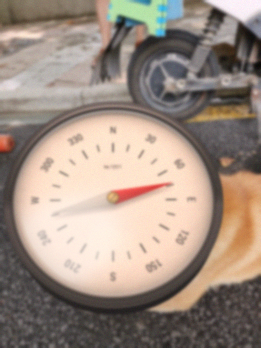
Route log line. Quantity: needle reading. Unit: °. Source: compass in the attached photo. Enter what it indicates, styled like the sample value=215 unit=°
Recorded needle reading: value=75 unit=°
